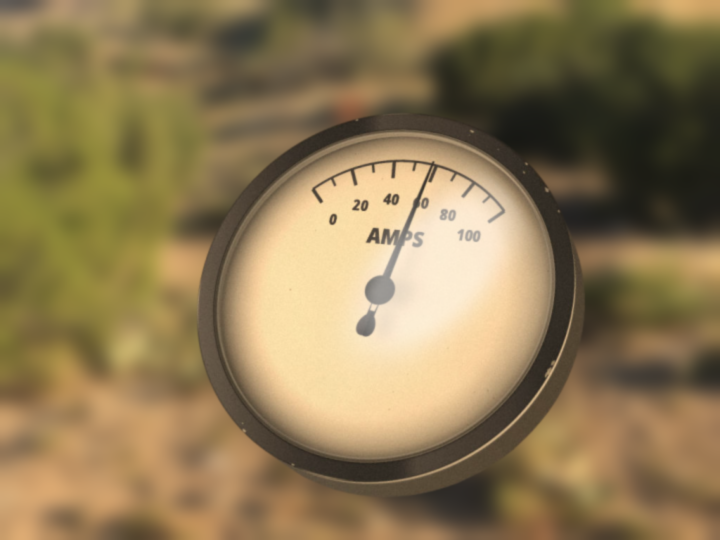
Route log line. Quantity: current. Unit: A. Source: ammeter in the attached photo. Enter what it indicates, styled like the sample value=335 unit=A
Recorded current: value=60 unit=A
